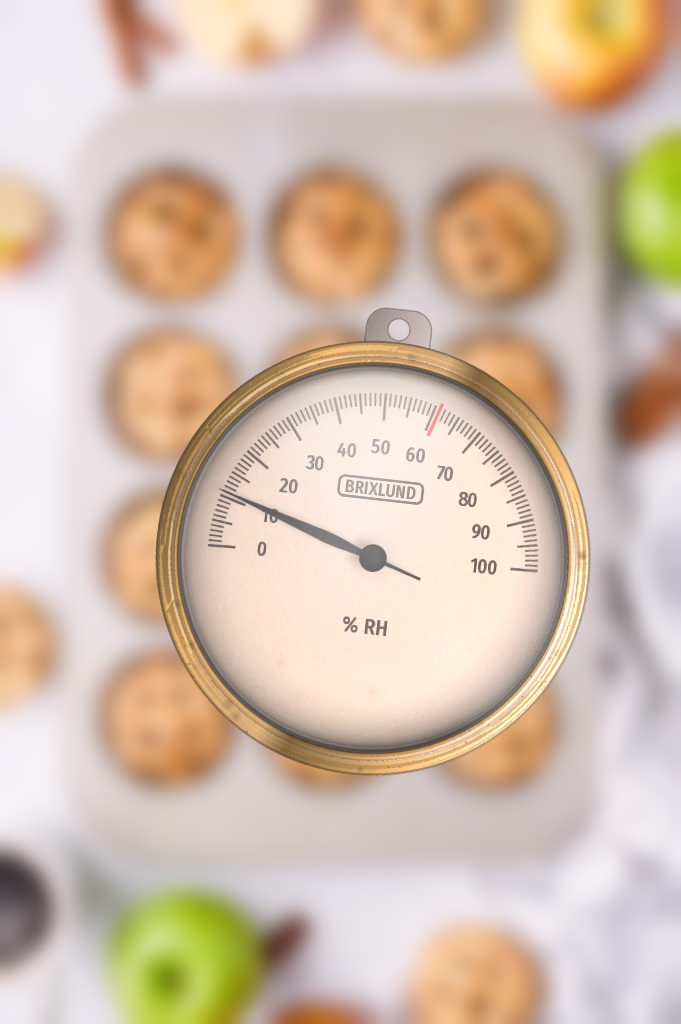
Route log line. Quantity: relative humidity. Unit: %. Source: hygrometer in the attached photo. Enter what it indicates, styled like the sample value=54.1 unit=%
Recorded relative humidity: value=11 unit=%
